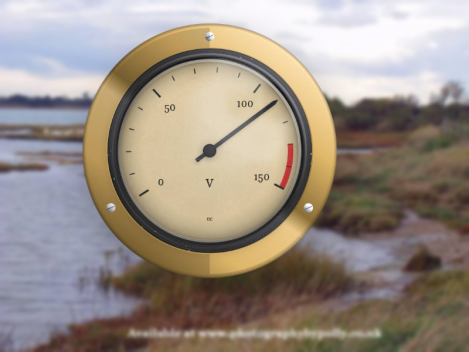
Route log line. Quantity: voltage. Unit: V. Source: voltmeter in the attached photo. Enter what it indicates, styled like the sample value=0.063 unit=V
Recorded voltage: value=110 unit=V
